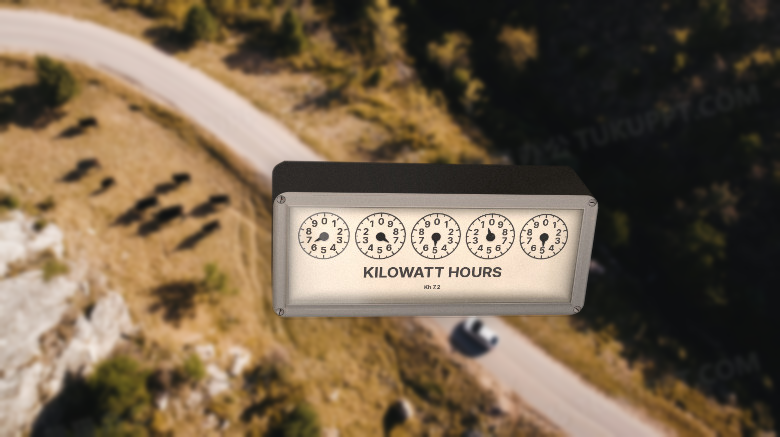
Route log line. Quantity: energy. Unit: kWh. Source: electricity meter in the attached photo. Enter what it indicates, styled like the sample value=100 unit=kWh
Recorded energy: value=66505 unit=kWh
